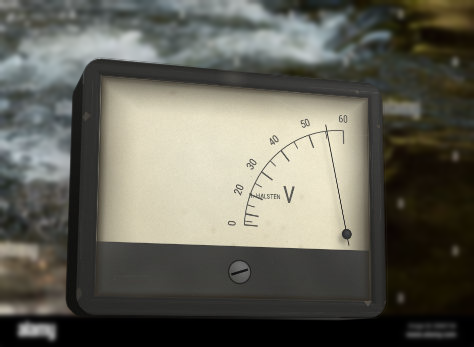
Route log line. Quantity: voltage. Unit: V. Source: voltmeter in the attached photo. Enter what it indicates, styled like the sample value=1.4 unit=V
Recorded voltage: value=55 unit=V
